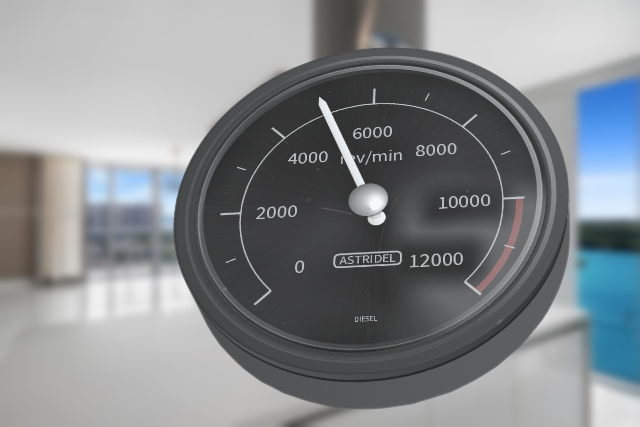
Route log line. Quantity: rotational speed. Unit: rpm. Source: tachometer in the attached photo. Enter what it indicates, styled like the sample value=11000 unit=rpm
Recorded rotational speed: value=5000 unit=rpm
